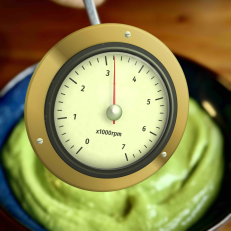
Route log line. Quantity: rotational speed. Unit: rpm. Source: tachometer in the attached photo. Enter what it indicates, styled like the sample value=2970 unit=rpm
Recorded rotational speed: value=3200 unit=rpm
